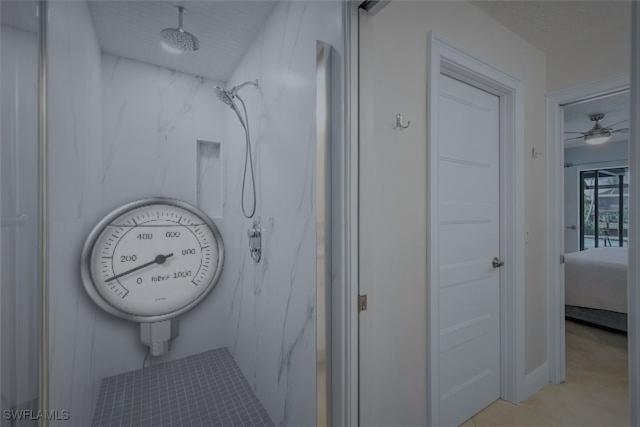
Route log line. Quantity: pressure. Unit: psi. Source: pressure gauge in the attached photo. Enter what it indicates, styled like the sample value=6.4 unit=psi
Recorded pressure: value=100 unit=psi
